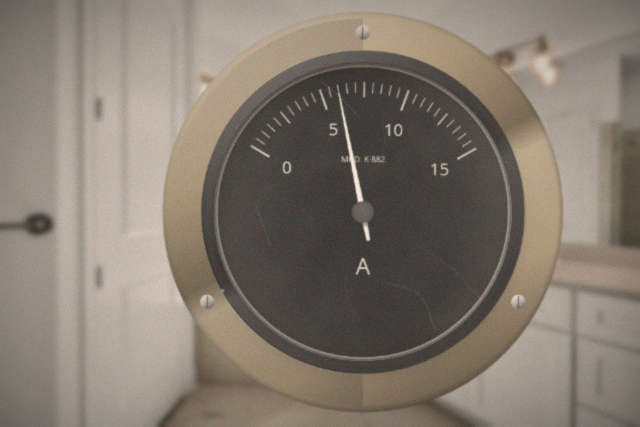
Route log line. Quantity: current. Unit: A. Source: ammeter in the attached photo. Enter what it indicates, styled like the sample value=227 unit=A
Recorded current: value=6 unit=A
